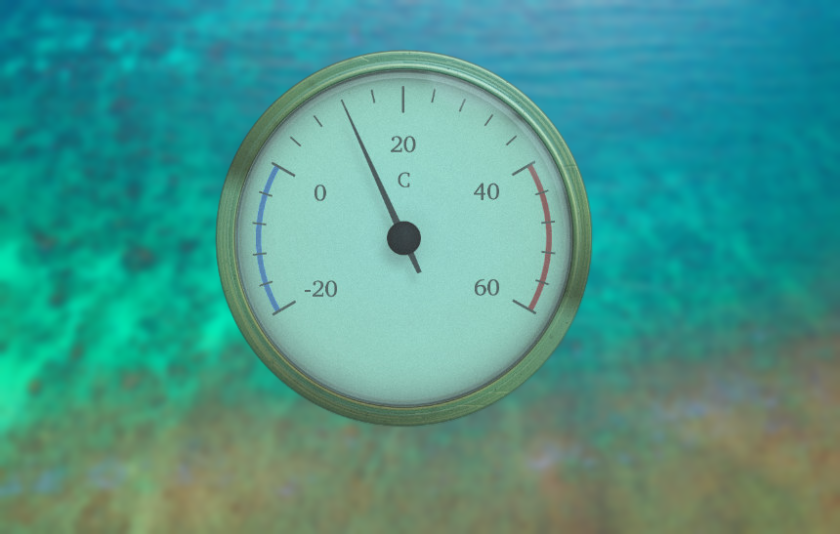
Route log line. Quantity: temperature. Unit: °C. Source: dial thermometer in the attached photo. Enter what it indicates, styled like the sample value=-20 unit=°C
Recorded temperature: value=12 unit=°C
